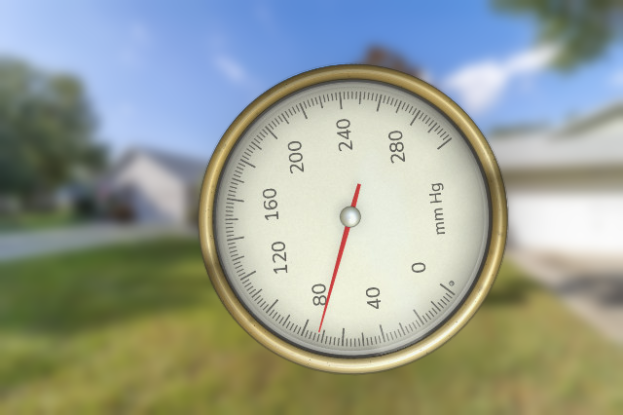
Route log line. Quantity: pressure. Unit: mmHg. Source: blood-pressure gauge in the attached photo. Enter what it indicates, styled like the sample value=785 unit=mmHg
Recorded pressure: value=72 unit=mmHg
